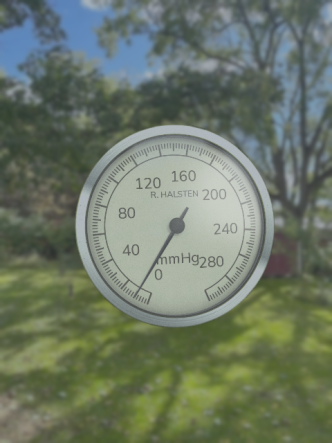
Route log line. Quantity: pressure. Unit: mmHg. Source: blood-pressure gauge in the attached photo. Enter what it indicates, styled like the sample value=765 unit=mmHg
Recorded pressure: value=10 unit=mmHg
